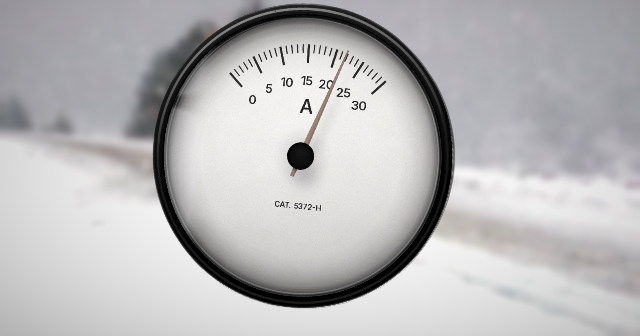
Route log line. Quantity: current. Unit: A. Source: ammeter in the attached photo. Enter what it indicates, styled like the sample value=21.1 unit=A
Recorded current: value=22 unit=A
